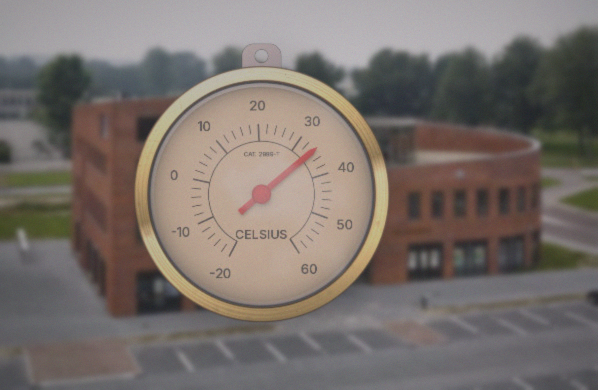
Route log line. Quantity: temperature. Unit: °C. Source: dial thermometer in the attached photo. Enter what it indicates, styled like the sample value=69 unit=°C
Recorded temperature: value=34 unit=°C
